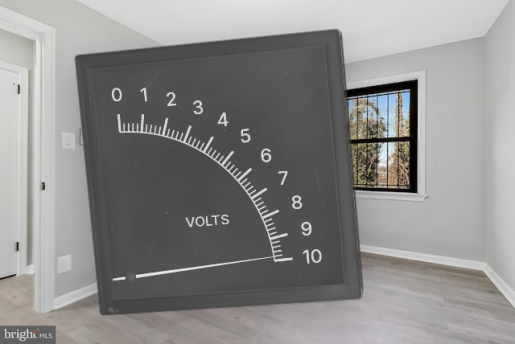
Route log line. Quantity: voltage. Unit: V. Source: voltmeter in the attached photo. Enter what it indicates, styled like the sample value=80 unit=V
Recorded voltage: value=9.8 unit=V
